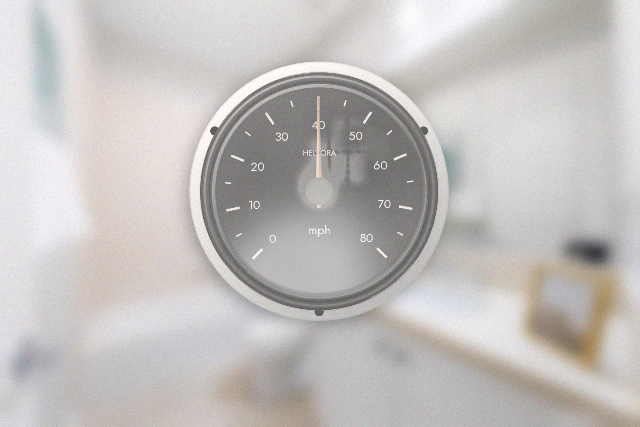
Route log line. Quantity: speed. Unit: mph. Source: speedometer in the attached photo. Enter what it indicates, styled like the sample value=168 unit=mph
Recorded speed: value=40 unit=mph
